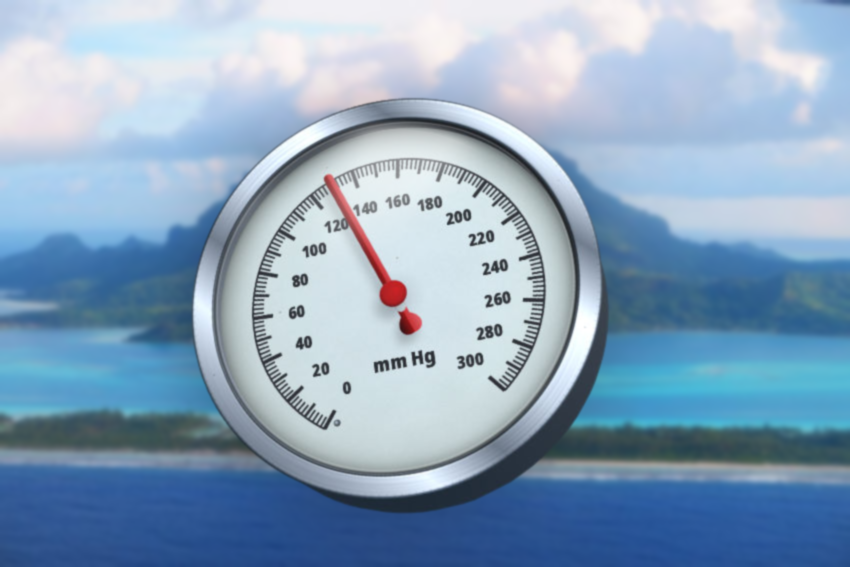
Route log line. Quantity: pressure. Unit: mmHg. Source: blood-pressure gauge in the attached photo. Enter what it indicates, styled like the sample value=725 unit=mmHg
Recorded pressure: value=130 unit=mmHg
